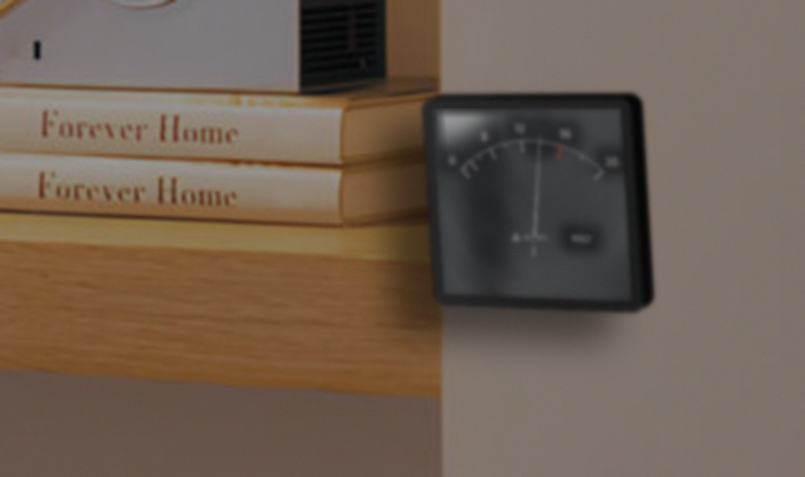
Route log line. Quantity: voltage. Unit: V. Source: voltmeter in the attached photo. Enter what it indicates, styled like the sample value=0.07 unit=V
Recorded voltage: value=14 unit=V
